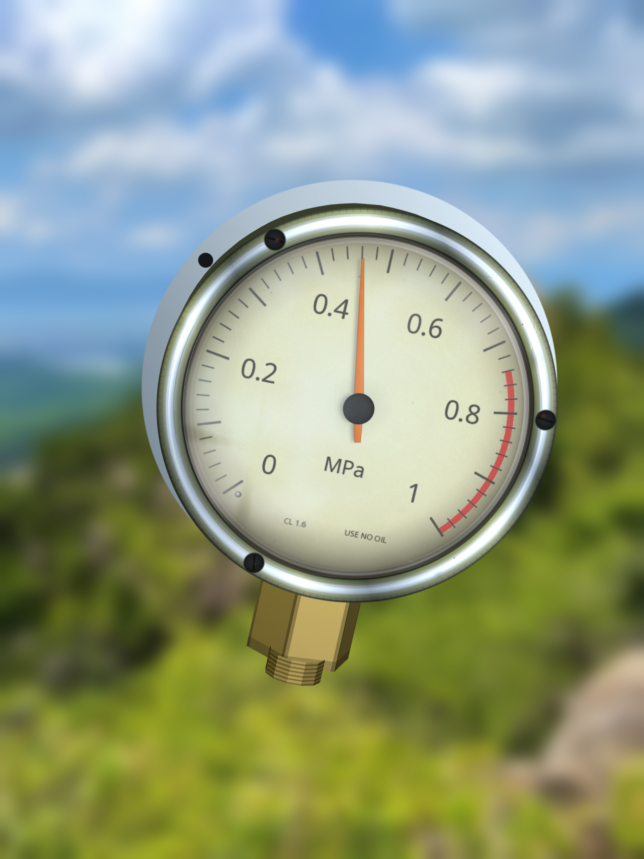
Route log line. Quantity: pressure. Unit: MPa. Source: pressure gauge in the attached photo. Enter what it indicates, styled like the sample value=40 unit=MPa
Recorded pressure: value=0.46 unit=MPa
